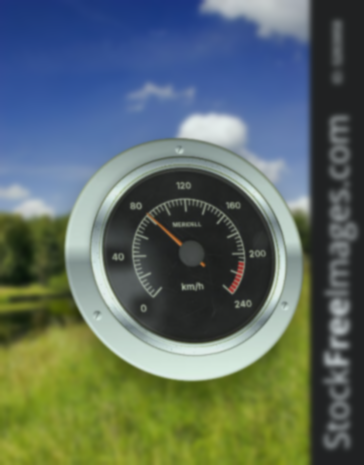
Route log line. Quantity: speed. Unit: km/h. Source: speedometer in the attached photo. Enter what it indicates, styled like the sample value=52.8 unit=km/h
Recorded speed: value=80 unit=km/h
